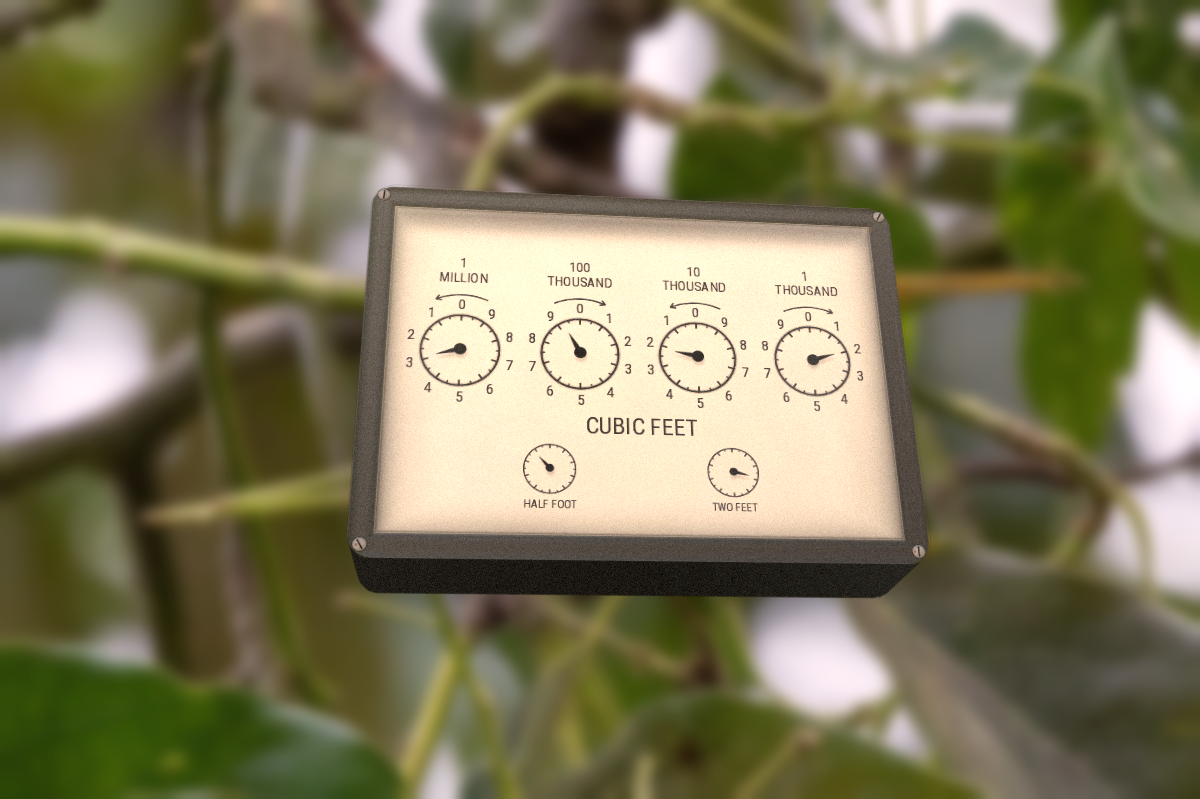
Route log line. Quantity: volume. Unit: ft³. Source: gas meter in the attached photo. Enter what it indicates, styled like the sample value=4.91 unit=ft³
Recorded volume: value=292200 unit=ft³
